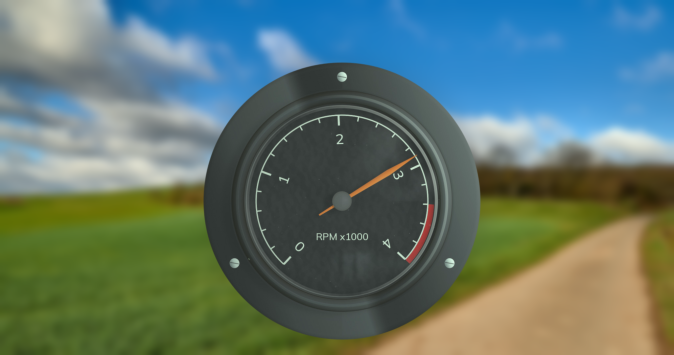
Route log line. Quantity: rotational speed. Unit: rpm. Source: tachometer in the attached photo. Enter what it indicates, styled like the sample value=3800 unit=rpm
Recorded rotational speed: value=2900 unit=rpm
